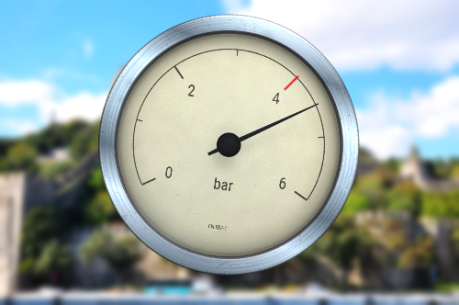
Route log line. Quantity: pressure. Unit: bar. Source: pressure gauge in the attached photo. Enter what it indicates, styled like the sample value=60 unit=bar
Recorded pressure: value=4.5 unit=bar
